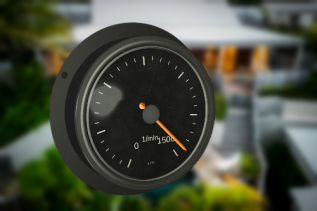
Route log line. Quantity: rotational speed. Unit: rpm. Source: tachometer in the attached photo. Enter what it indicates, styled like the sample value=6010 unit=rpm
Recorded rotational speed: value=1450 unit=rpm
